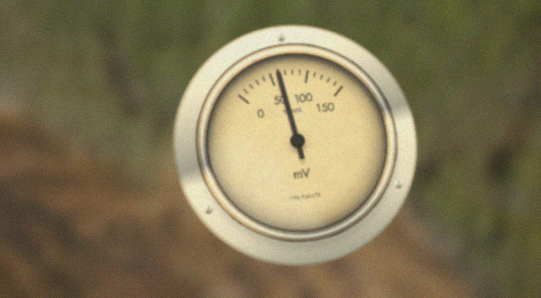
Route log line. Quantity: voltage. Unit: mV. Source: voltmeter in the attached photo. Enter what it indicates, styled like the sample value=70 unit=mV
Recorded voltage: value=60 unit=mV
